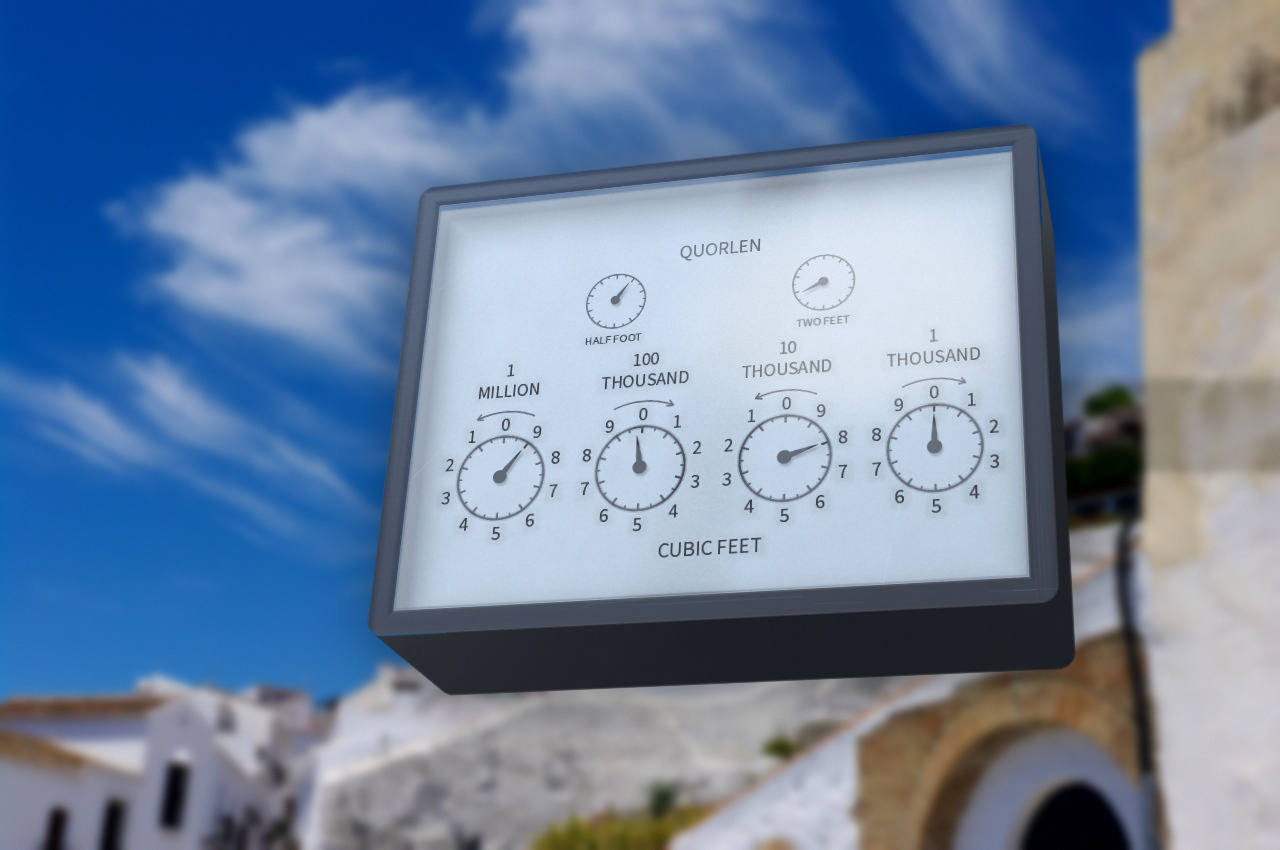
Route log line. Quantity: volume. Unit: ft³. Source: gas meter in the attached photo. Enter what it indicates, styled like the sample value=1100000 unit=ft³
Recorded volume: value=898000 unit=ft³
